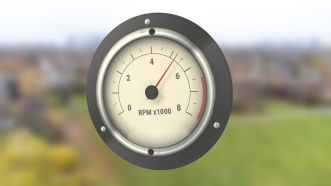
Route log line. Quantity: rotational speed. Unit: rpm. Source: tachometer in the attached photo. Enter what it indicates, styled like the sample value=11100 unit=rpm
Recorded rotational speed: value=5250 unit=rpm
